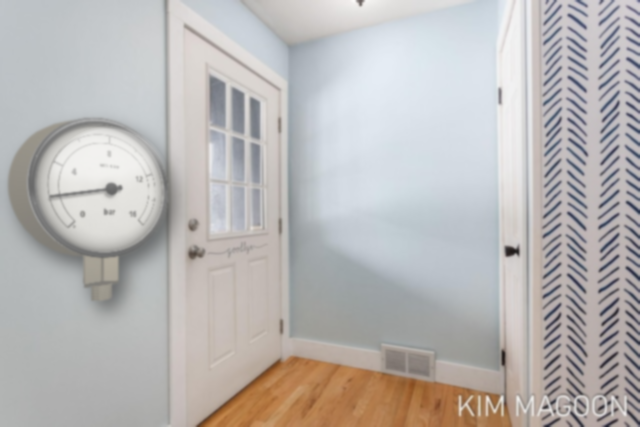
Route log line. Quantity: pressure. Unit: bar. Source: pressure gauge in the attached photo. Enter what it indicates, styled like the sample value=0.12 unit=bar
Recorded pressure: value=2 unit=bar
